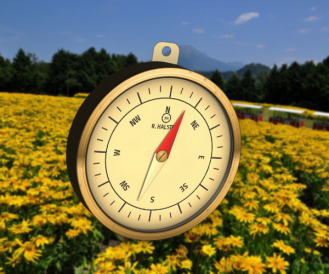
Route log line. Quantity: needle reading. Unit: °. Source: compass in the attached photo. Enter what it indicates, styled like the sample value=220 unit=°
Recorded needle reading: value=20 unit=°
